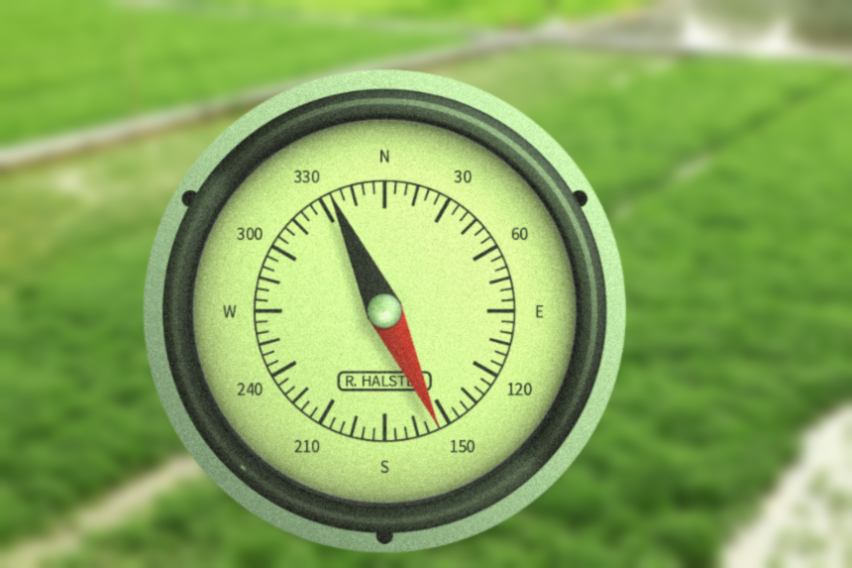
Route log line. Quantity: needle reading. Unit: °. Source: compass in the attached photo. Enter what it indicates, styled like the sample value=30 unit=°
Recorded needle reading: value=155 unit=°
